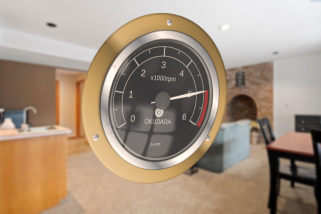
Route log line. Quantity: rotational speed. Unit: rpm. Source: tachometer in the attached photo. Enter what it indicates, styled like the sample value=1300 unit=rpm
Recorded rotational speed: value=5000 unit=rpm
